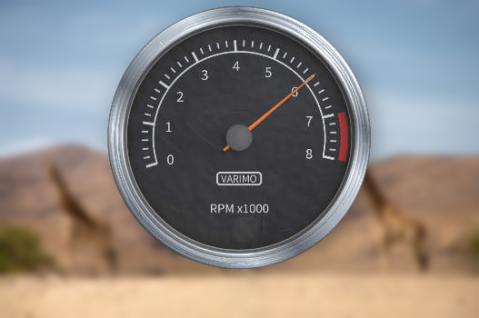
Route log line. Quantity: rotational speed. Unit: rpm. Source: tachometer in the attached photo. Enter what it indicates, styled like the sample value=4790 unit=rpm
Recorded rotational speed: value=6000 unit=rpm
